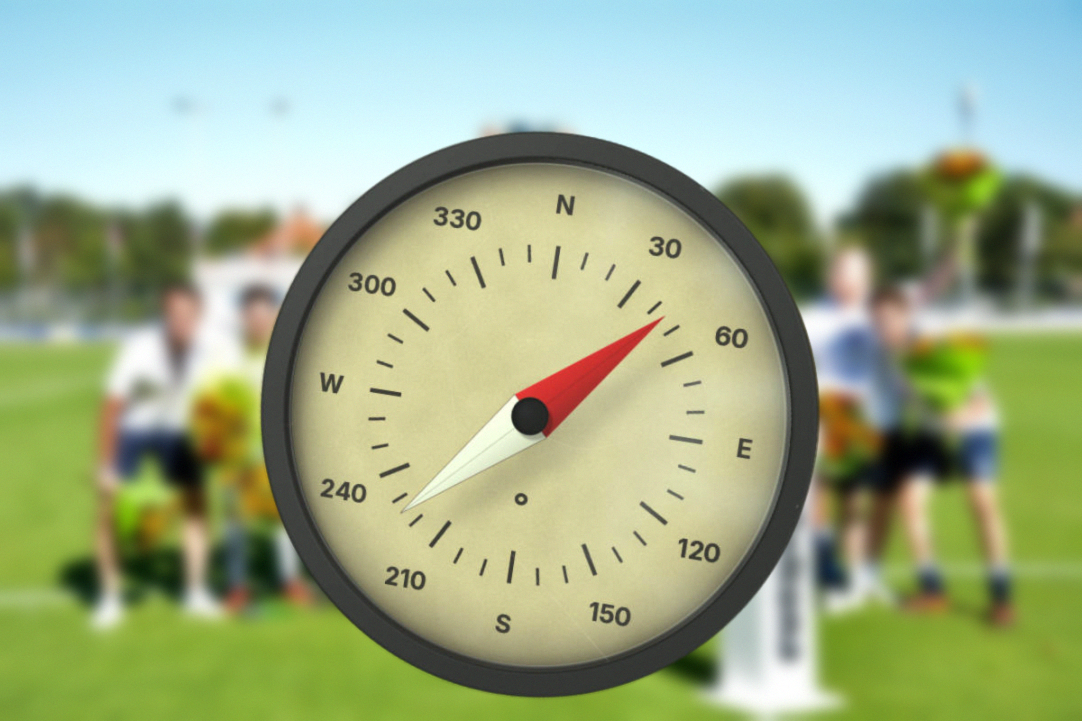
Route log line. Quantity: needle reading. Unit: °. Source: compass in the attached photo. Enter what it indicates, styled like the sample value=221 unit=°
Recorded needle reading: value=45 unit=°
